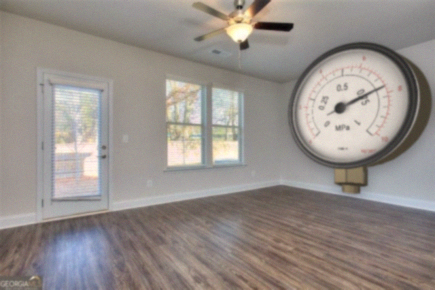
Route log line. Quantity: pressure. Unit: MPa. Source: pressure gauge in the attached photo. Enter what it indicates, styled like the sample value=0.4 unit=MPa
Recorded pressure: value=0.75 unit=MPa
